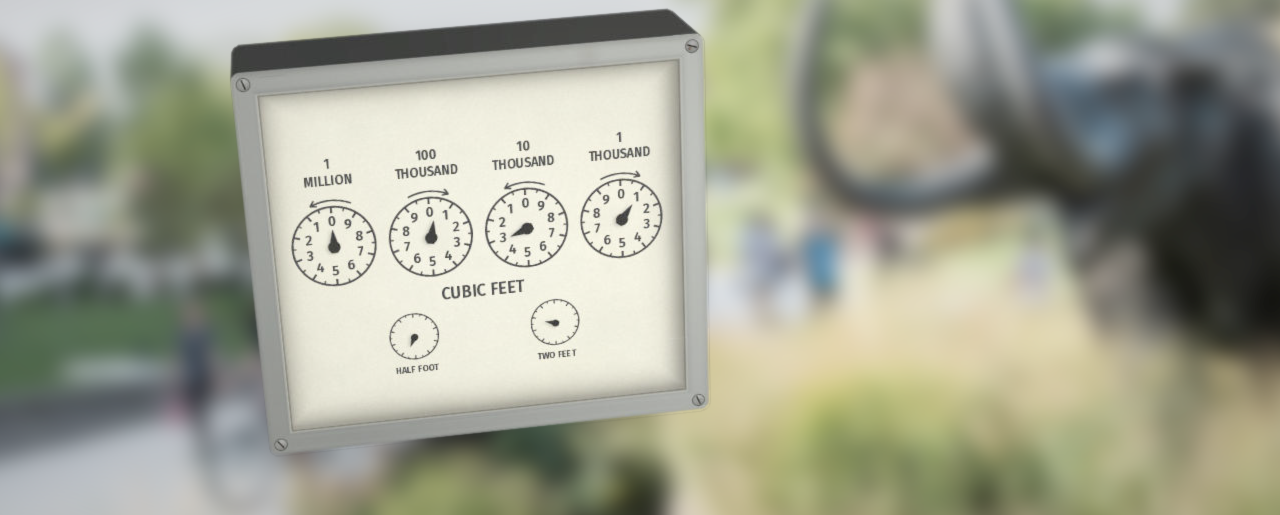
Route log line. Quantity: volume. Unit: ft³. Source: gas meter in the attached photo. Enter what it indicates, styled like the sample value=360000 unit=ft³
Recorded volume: value=3100 unit=ft³
